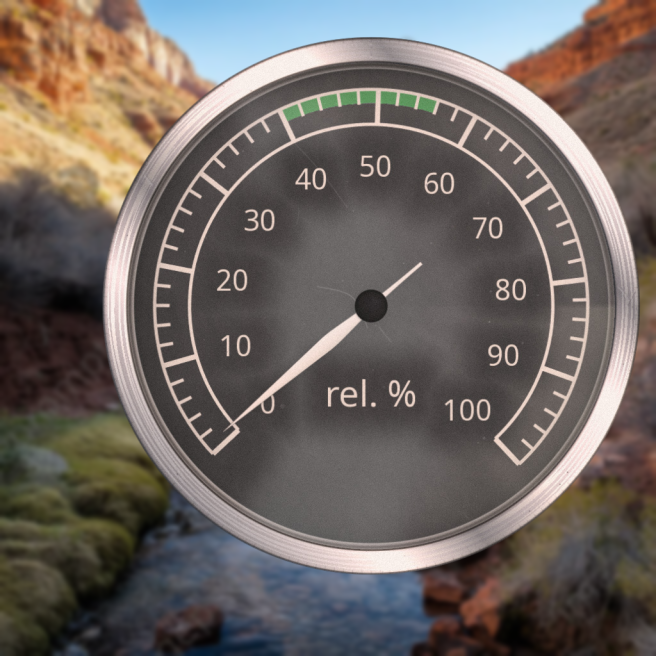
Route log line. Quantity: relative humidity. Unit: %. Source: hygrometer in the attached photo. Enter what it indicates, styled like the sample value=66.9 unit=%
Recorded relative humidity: value=1 unit=%
